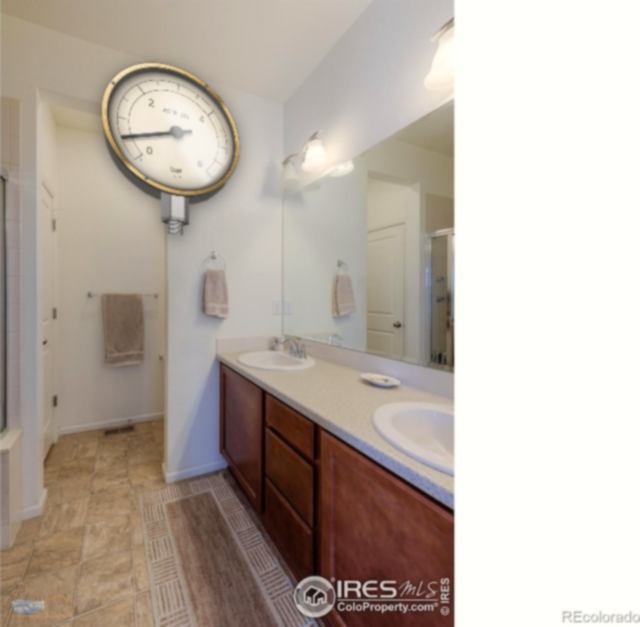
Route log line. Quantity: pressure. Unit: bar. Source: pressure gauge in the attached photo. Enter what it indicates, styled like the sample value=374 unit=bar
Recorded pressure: value=0.5 unit=bar
